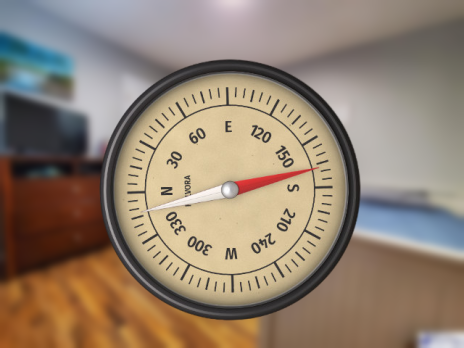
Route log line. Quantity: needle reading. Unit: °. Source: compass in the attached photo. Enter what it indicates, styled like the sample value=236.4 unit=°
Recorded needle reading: value=167.5 unit=°
